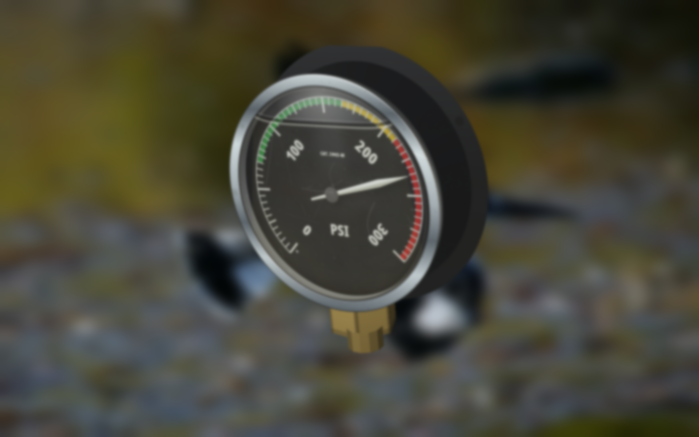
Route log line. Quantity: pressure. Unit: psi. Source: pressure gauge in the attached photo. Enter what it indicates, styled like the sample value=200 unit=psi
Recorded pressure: value=235 unit=psi
